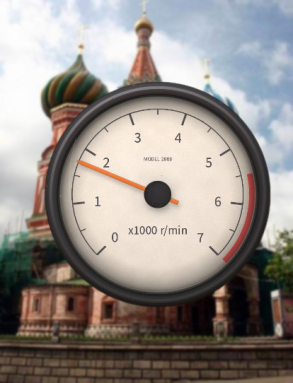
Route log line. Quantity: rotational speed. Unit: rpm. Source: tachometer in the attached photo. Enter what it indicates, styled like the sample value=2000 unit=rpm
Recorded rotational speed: value=1750 unit=rpm
